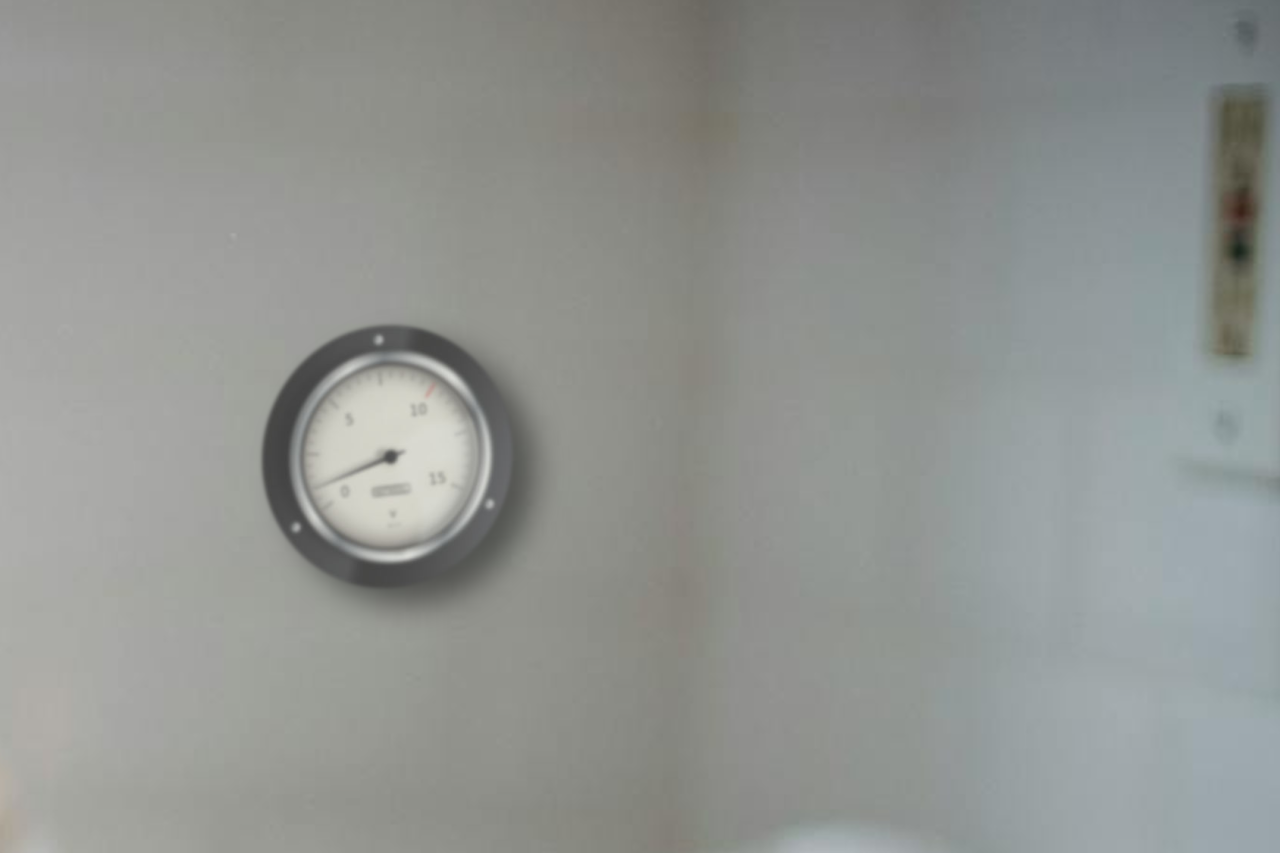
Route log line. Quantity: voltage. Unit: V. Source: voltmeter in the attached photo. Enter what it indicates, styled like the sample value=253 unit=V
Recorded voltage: value=1 unit=V
